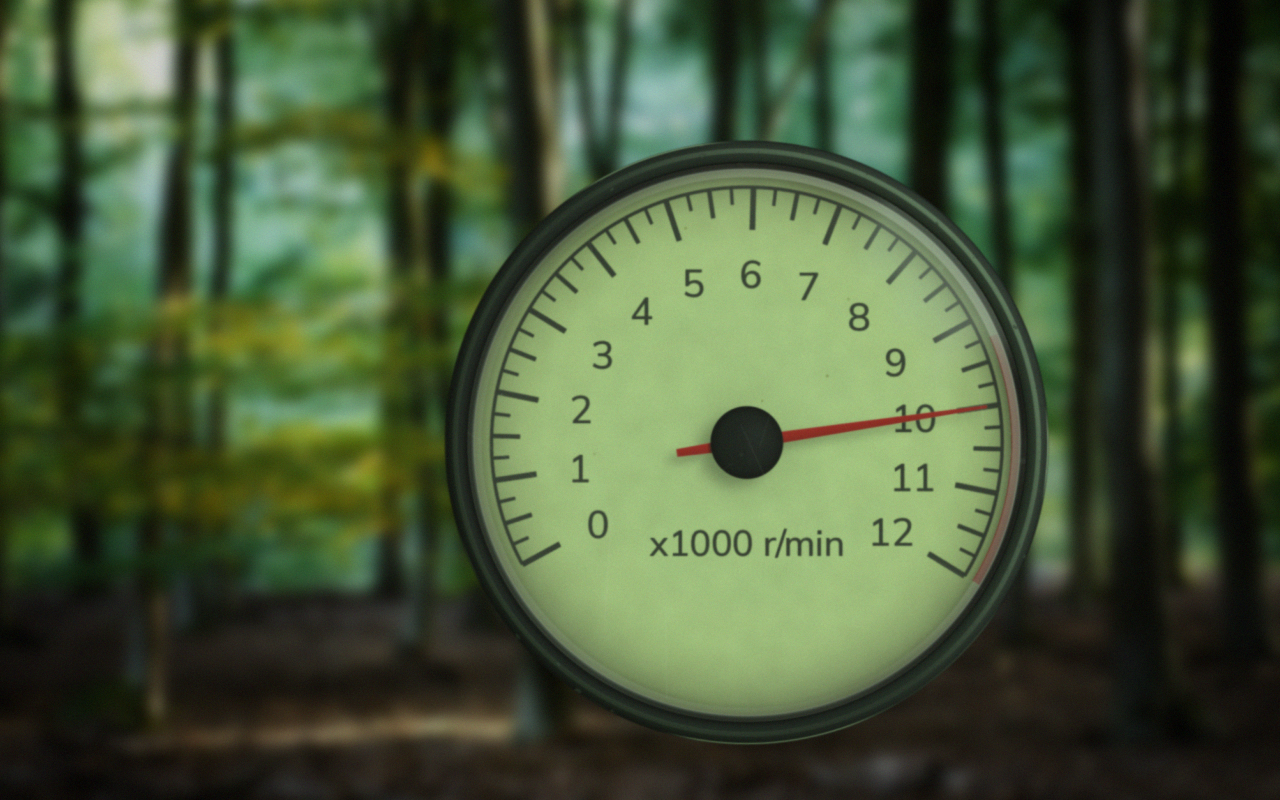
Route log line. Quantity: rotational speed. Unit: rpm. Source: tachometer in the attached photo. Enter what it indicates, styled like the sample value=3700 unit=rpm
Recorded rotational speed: value=10000 unit=rpm
